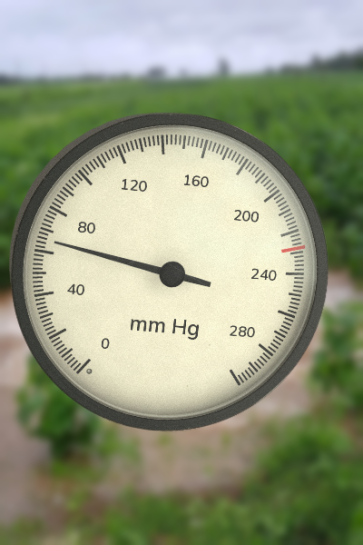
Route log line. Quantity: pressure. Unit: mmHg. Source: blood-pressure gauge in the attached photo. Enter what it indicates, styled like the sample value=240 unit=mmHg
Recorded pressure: value=66 unit=mmHg
